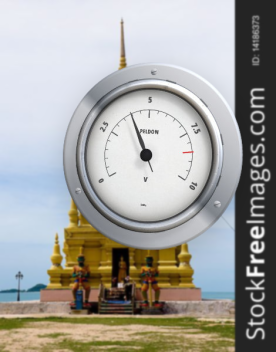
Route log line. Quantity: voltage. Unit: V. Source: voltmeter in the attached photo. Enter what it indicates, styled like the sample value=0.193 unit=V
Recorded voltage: value=4 unit=V
